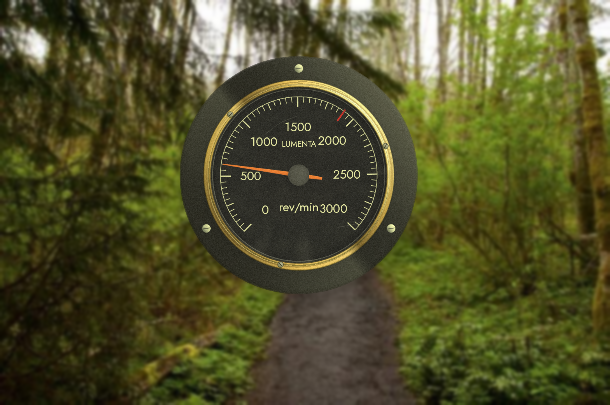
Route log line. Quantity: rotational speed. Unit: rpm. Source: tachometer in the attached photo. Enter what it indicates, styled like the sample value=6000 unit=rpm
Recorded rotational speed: value=600 unit=rpm
